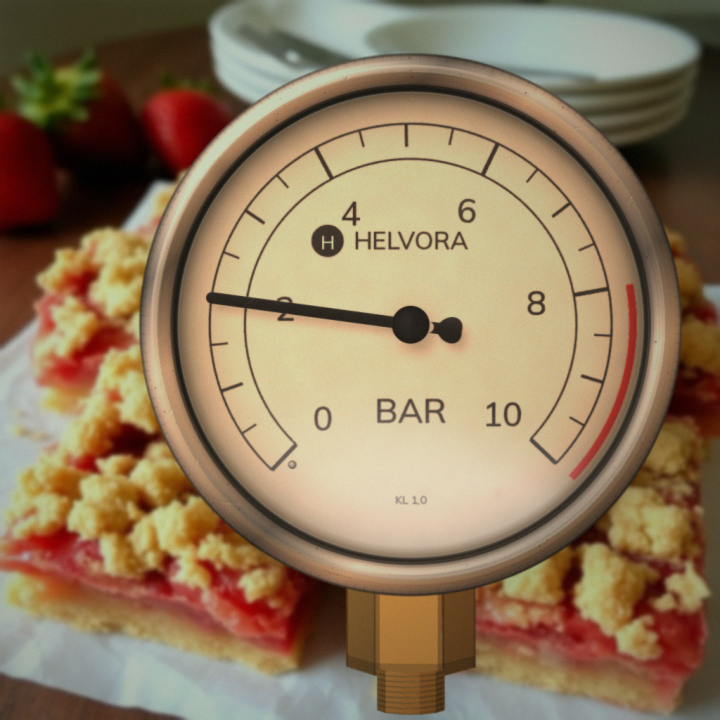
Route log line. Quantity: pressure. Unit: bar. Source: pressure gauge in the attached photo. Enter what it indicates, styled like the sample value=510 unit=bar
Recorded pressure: value=2 unit=bar
